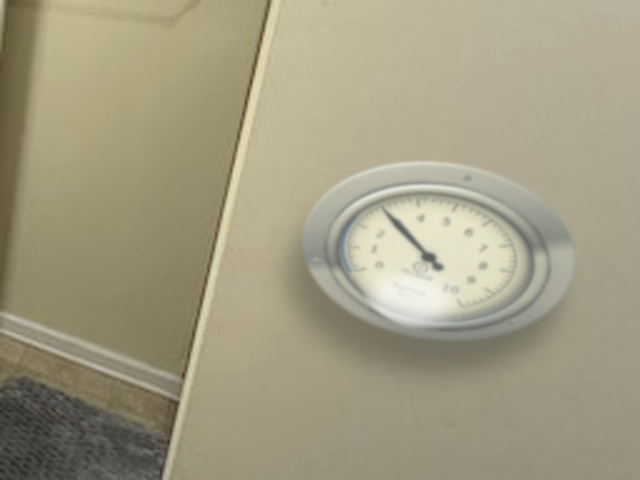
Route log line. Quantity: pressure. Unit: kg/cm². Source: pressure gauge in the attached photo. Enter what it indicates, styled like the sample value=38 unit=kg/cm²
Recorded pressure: value=3 unit=kg/cm²
